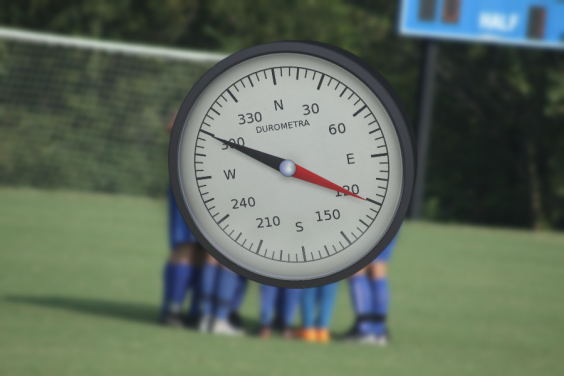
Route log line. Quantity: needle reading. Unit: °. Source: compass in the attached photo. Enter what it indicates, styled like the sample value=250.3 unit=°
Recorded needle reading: value=120 unit=°
